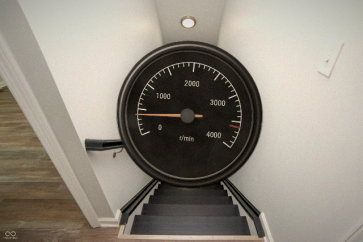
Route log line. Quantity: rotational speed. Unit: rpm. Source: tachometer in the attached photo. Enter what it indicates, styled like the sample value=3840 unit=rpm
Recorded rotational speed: value=400 unit=rpm
